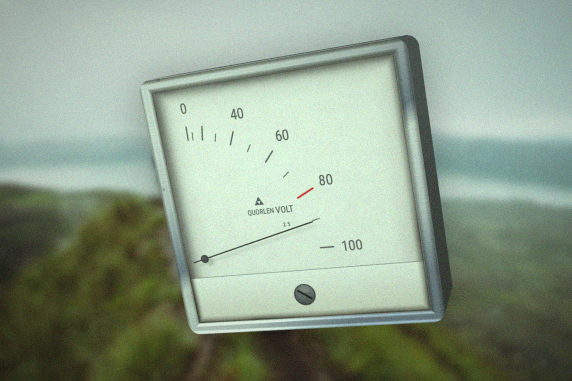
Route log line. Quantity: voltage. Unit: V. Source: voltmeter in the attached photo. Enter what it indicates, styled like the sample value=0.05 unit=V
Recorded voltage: value=90 unit=V
